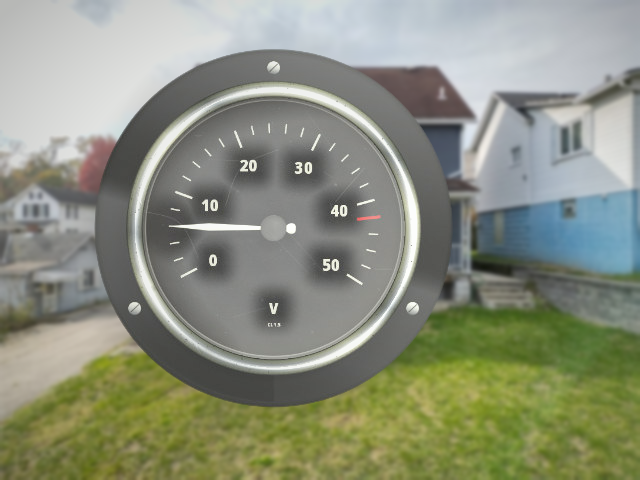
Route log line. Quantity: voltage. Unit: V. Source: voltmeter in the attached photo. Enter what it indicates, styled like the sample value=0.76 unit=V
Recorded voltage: value=6 unit=V
